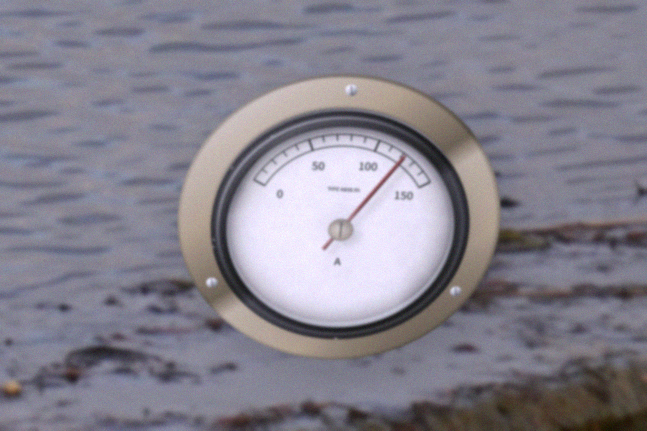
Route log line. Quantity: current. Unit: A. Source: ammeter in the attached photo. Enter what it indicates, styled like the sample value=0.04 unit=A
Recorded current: value=120 unit=A
